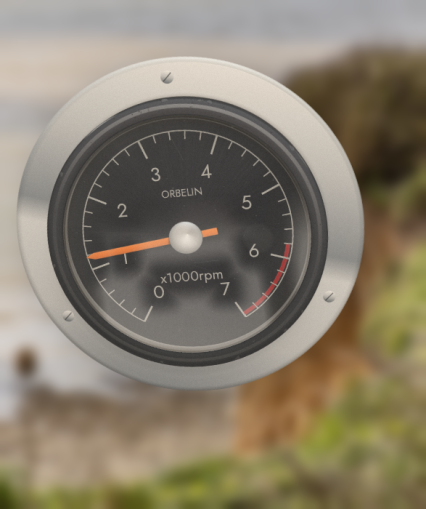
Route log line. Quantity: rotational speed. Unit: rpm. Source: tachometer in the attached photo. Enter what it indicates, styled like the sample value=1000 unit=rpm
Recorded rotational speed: value=1200 unit=rpm
